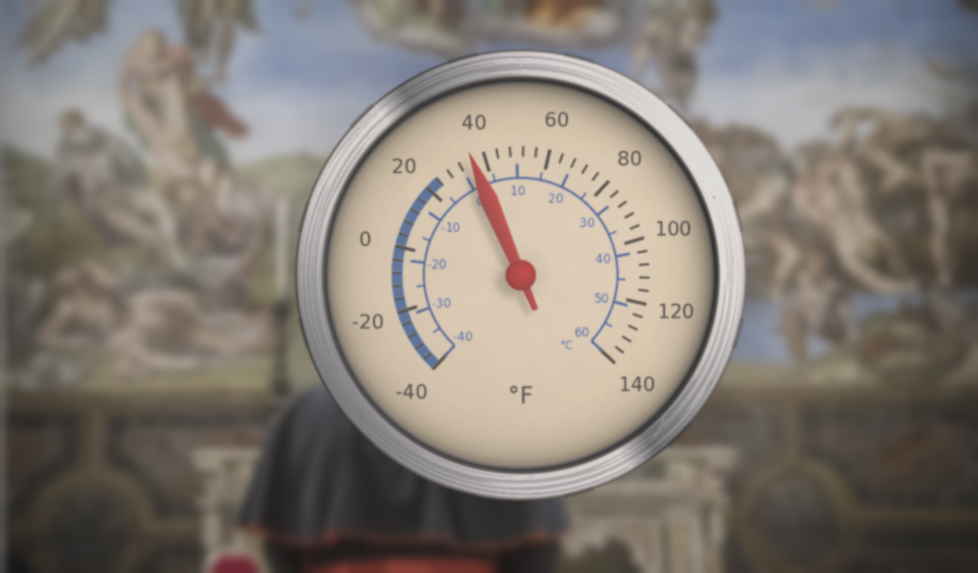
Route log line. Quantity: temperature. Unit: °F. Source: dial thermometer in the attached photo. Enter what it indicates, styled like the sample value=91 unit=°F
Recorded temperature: value=36 unit=°F
